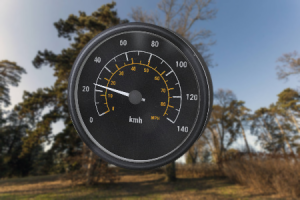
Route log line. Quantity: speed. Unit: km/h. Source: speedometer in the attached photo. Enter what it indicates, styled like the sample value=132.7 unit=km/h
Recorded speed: value=25 unit=km/h
